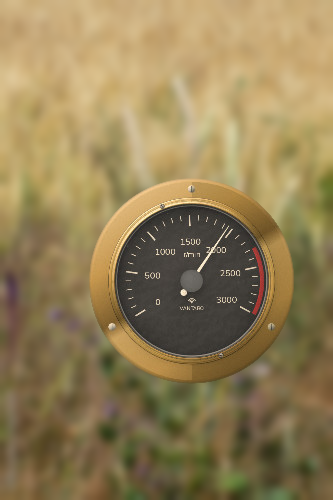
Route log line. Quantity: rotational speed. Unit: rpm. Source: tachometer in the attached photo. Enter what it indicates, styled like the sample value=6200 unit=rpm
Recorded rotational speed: value=1950 unit=rpm
